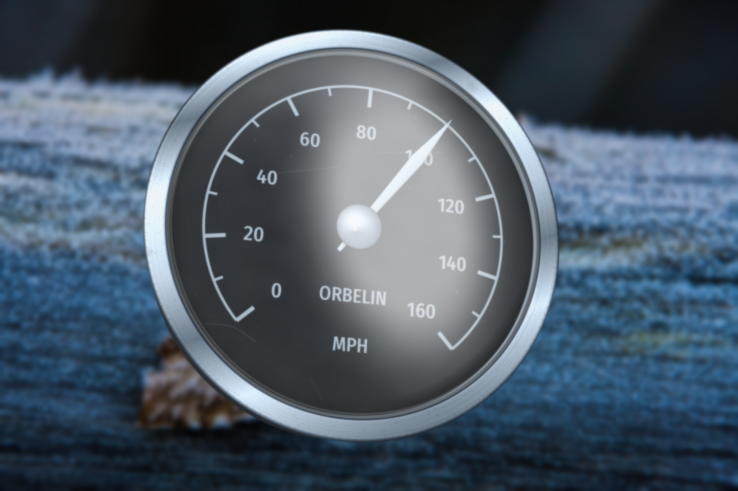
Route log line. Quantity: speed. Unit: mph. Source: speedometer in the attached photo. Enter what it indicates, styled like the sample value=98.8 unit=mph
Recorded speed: value=100 unit=mph
